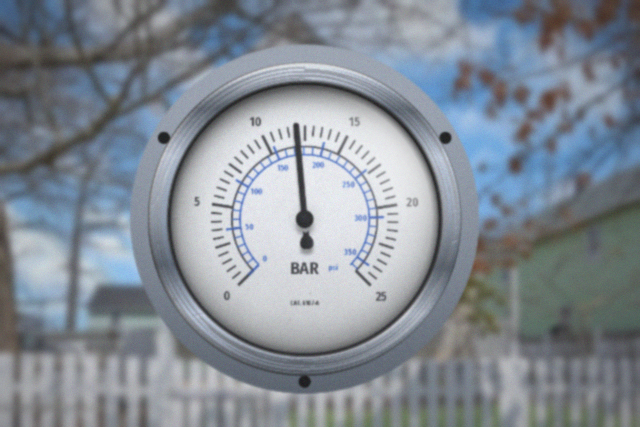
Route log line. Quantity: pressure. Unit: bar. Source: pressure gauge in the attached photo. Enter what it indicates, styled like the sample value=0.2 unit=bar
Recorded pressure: value=12 unit=bar
